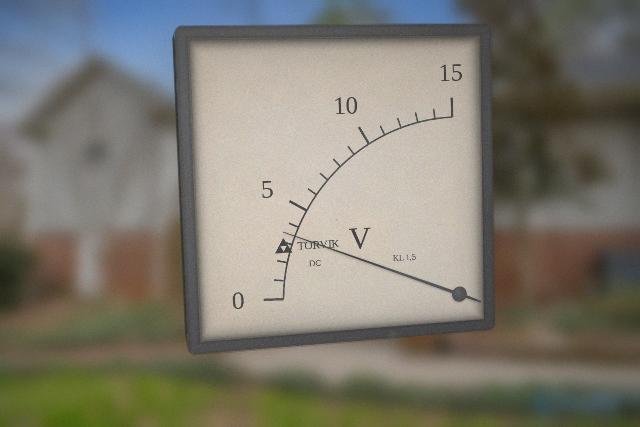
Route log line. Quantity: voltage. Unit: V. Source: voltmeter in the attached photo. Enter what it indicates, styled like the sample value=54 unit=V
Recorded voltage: value=3.5 unit=V
